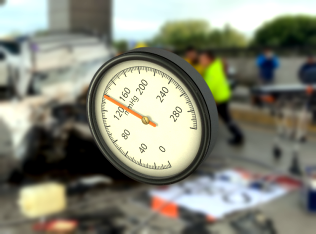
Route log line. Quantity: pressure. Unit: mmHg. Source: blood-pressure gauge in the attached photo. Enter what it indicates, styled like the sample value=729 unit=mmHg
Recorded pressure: value=140 unit=mmHg
